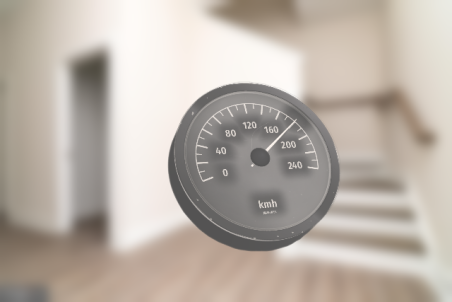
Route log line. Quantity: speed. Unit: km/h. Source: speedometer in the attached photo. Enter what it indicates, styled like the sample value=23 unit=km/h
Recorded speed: value=180 unit=km/h
